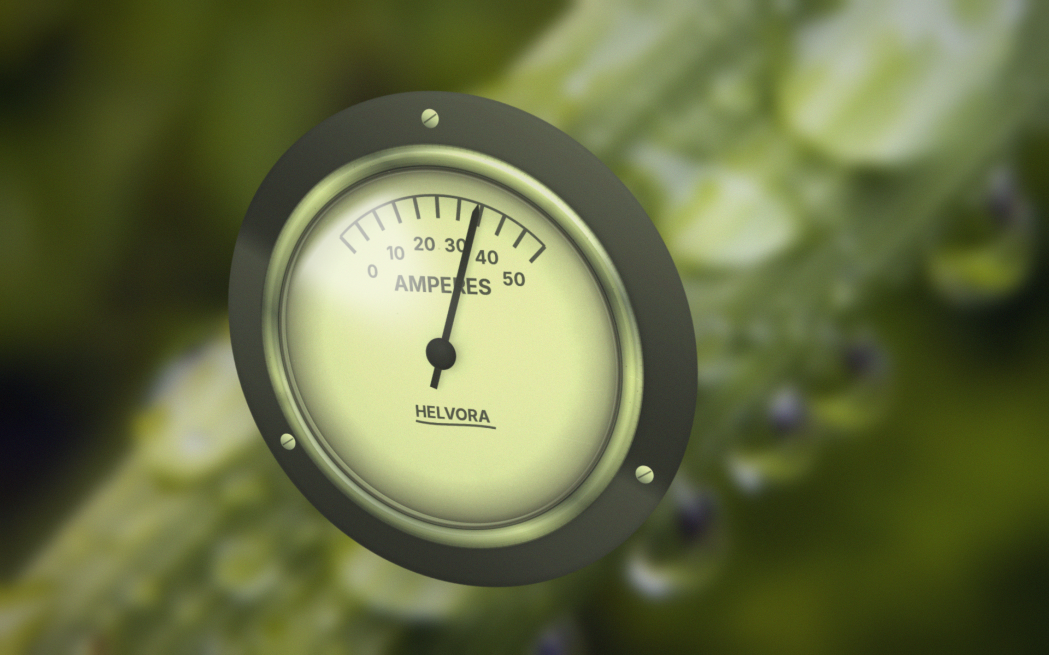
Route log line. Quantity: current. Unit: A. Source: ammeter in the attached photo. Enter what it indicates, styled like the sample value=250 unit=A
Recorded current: value=35 unit=A
